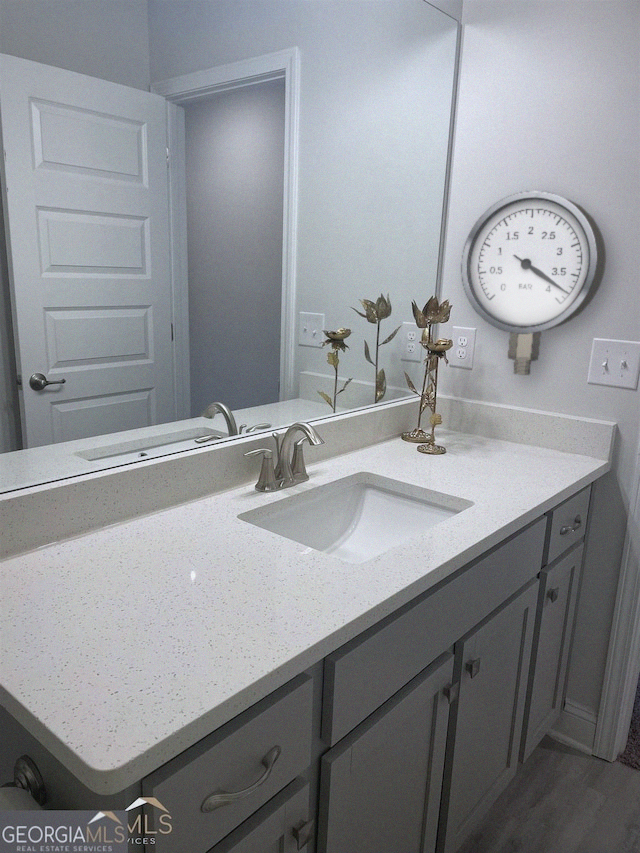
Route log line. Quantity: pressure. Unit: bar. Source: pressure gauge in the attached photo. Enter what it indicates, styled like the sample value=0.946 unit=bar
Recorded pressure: value=3.8 unit=bar
